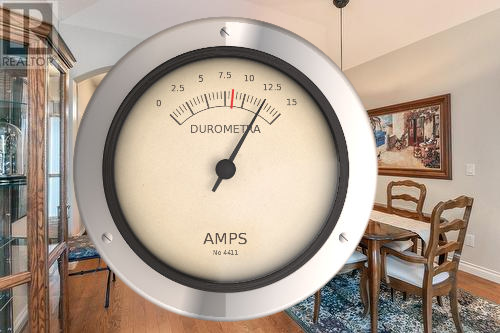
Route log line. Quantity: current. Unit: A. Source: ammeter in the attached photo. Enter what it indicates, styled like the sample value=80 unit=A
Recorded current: value=12.5 unit=A
